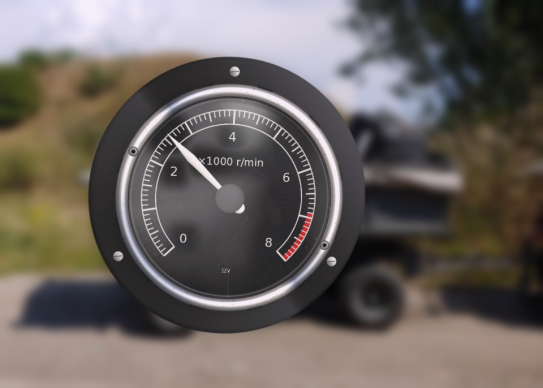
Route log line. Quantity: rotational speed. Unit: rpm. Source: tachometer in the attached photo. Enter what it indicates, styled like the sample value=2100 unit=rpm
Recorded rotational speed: value=2600 unit=rpm
